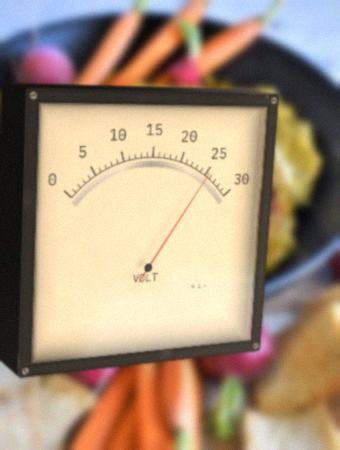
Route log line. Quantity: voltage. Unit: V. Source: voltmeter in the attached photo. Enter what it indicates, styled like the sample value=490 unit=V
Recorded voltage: value=25 unit=V
